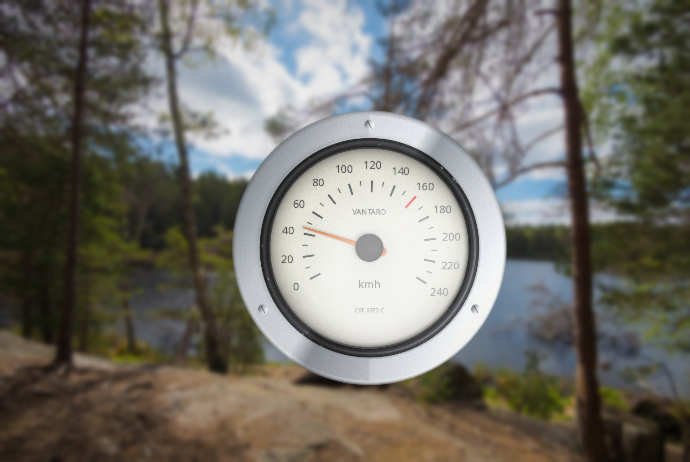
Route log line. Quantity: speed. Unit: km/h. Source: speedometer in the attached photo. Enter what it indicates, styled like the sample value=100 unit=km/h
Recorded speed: value=45 unit=km/h
